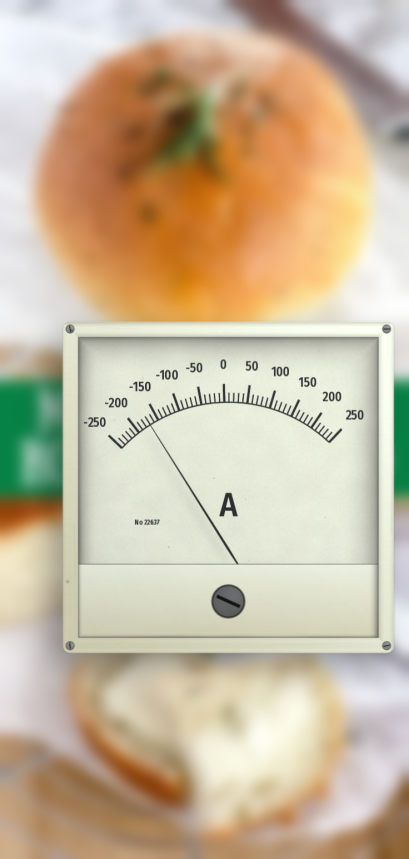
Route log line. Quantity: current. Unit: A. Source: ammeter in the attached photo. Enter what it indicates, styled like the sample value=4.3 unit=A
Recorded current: value=-170 unit=A
